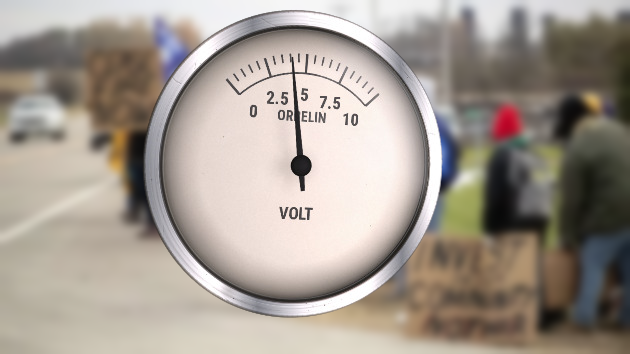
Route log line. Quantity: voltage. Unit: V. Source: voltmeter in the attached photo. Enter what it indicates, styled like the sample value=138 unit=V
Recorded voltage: value=4 unit=V
